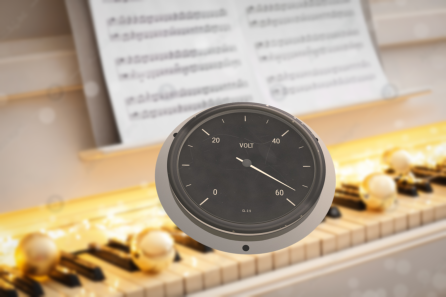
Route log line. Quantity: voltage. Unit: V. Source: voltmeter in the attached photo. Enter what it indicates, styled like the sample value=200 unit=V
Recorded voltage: value=57.5 unit=V
